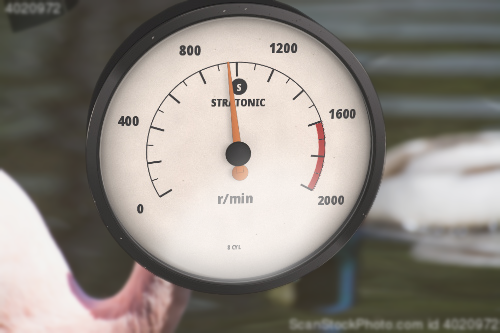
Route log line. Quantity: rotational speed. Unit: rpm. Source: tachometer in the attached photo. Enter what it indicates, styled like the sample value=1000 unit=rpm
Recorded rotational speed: value=950 unit=rpm
